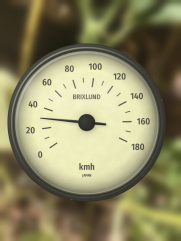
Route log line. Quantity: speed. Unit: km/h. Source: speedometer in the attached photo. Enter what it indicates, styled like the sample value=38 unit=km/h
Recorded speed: value=30 unit=km/h
